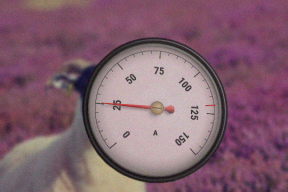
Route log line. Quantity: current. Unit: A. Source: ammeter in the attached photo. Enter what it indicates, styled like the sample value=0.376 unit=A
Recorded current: value=25 unit=A
